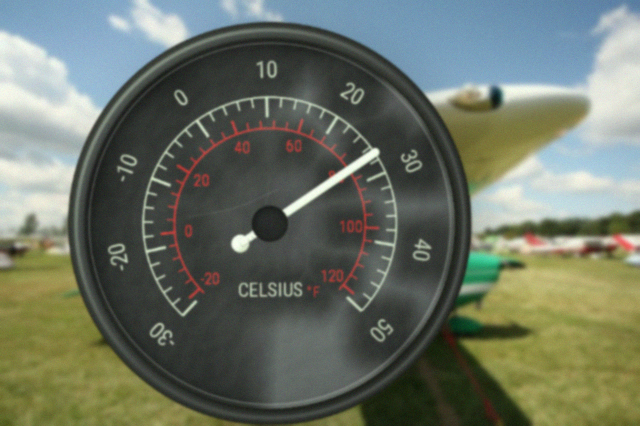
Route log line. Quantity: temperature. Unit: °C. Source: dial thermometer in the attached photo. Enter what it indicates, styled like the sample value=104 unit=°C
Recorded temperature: value=27 unit=°C
